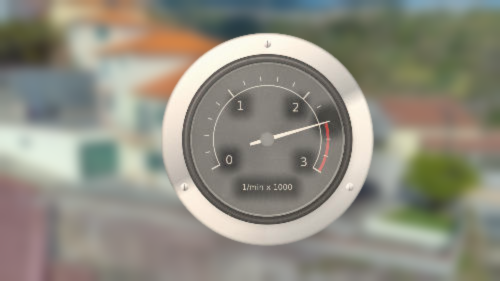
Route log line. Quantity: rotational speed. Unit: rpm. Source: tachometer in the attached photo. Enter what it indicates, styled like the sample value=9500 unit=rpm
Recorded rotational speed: value=2400 unit=rpm
